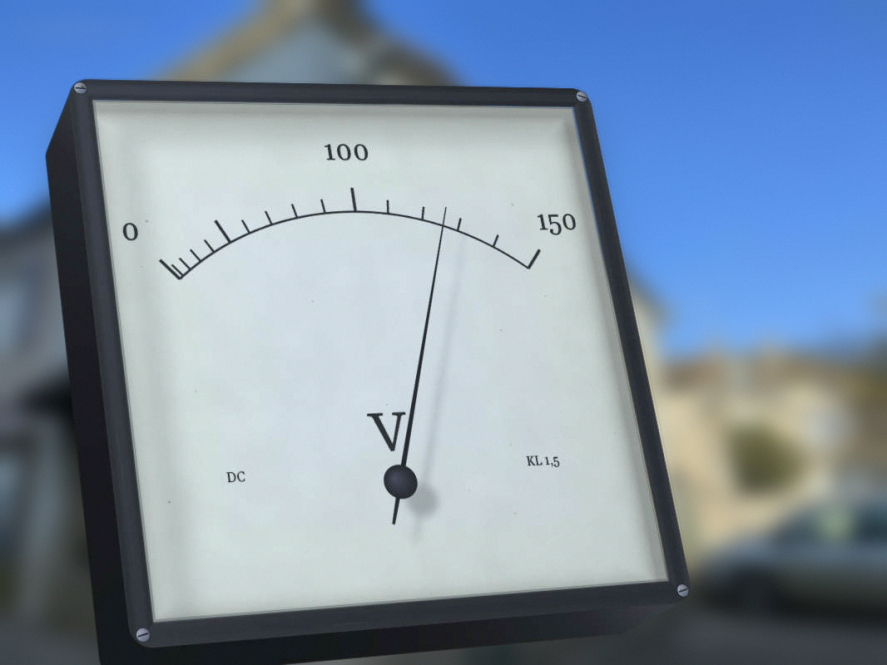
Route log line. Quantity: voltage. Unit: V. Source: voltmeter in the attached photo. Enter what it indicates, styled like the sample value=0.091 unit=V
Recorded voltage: value=125 unit=V
